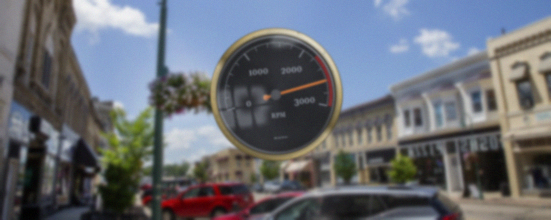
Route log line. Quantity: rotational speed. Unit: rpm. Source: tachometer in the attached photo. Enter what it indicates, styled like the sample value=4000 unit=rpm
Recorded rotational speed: value=2600 unit=rpm
